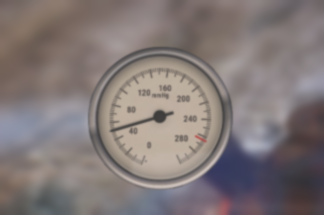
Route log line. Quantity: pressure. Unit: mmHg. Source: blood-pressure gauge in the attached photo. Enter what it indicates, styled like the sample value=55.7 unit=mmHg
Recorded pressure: value=50 unit=mmHg
